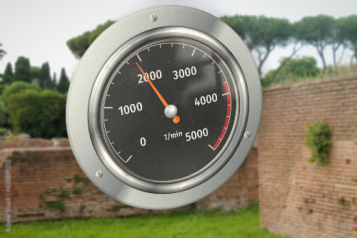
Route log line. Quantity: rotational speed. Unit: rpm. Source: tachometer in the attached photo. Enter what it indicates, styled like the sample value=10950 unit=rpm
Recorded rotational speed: value=1900 unit=rpm
